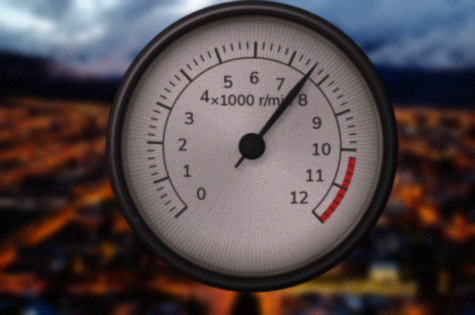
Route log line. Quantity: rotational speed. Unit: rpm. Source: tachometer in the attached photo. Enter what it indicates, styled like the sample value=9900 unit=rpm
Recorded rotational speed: value=7600 unit=rpm
